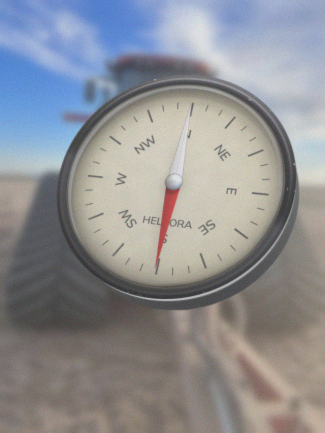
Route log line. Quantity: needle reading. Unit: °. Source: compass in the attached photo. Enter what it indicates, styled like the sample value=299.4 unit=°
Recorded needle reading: value=180 unit=°
